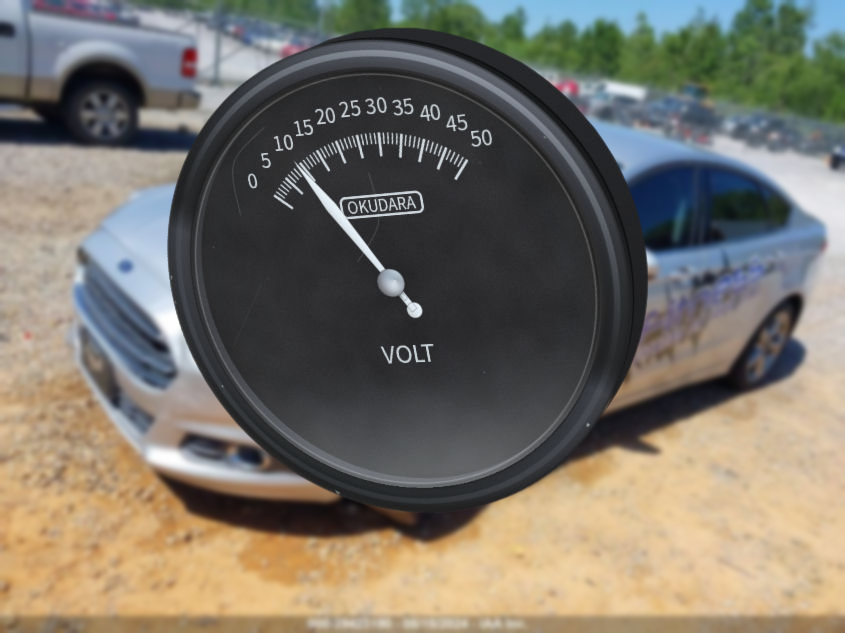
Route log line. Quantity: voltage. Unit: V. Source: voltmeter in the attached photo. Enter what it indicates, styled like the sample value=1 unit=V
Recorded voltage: value=10 unit=V
